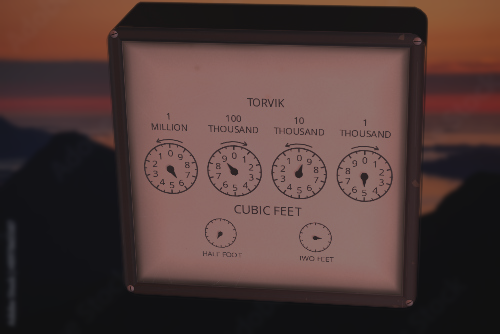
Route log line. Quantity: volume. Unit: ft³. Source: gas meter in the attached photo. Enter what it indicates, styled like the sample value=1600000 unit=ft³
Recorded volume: value=589500 unit=ft³
